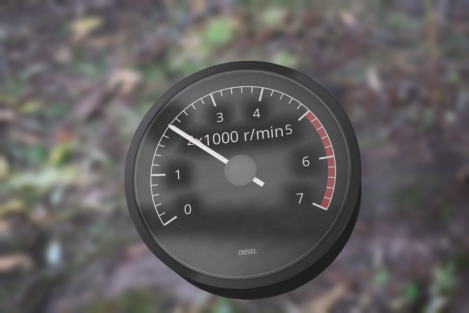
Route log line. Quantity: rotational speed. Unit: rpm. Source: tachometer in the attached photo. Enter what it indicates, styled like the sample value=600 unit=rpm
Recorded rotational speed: value=2000 unit=rpm
